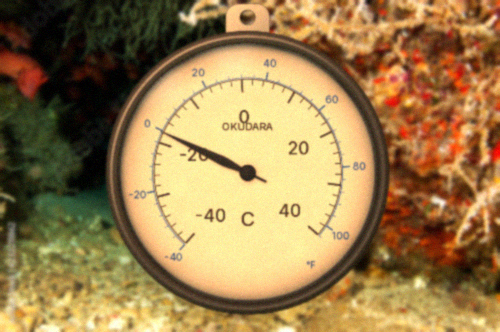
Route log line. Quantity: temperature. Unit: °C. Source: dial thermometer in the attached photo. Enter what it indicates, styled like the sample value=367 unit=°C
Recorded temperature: value=-18 unit=°C
